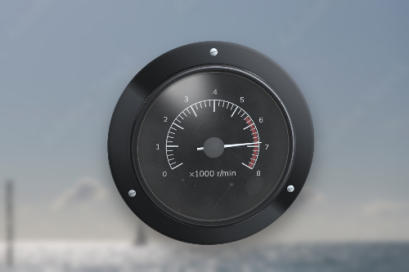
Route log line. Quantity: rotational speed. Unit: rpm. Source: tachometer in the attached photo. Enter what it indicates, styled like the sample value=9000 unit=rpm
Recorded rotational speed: value=6800 unit=rpm
